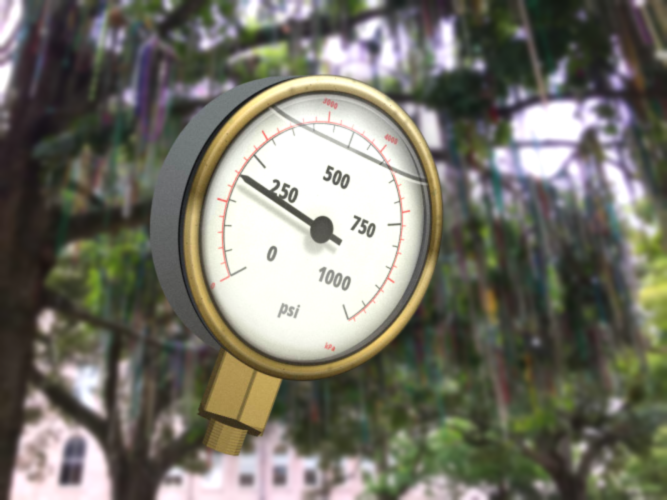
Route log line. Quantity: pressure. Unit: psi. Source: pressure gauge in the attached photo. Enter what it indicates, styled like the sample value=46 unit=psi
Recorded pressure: value=200 unit=psi
